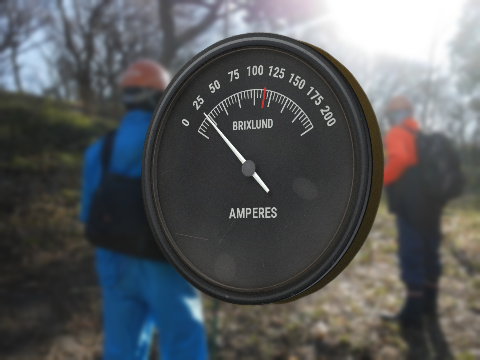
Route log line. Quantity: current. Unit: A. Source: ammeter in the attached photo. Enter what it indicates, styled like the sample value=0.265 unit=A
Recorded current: value=25 unit=A
